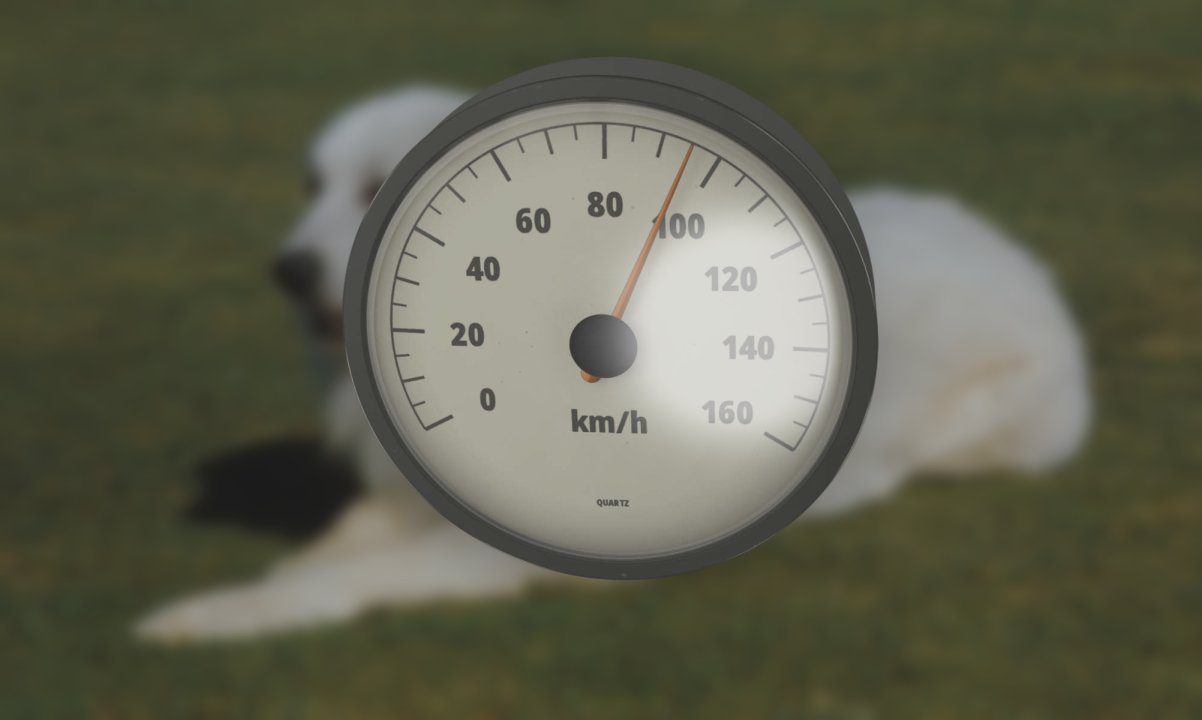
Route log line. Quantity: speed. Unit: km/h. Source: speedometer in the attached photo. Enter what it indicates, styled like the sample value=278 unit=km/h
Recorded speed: value=95 unit=km/h
